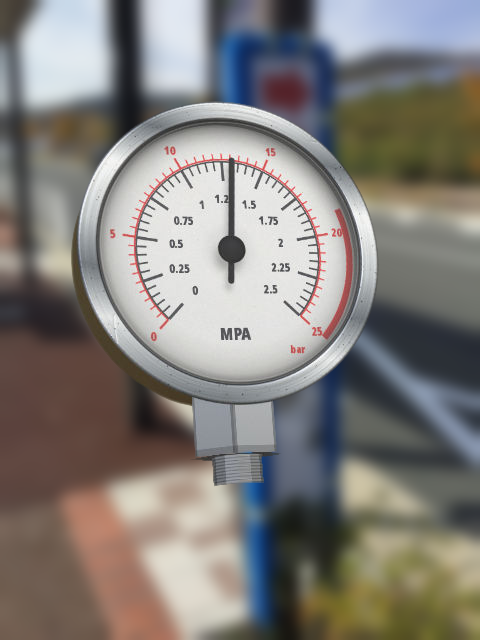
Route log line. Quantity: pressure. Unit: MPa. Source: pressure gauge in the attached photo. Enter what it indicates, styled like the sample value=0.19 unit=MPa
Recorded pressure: value=1.3 unit=MPa
